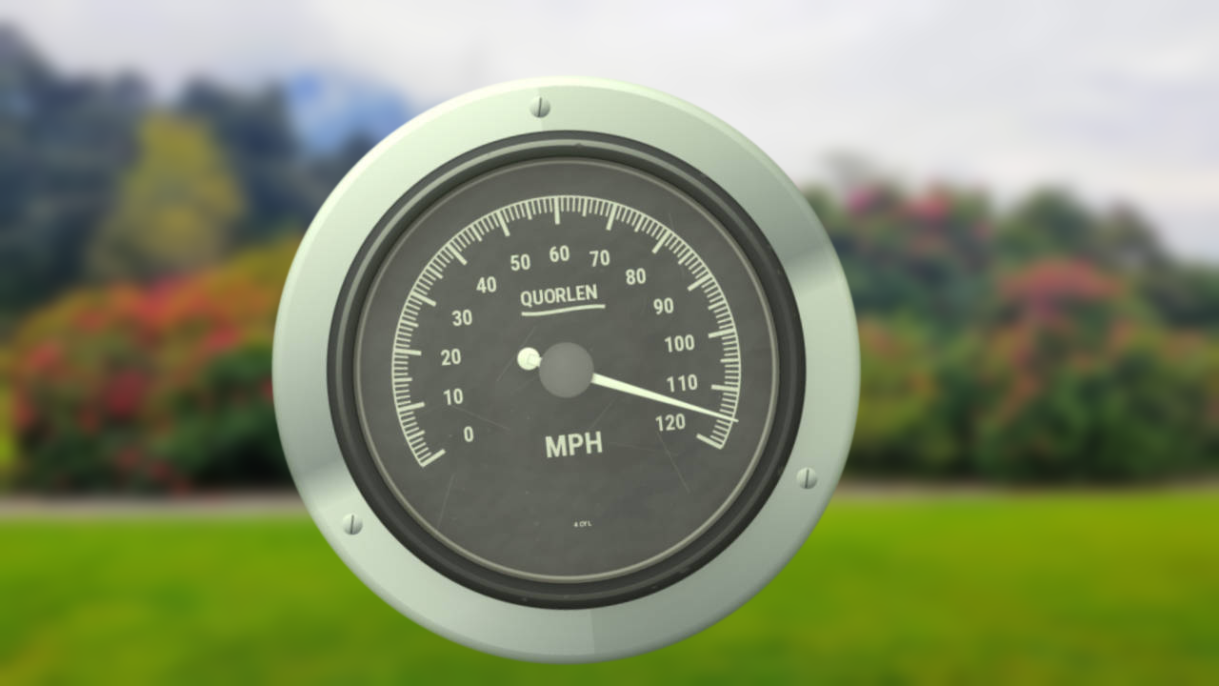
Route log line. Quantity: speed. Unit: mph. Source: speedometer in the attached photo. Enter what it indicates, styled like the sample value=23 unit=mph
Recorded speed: value=115 unit=mph
